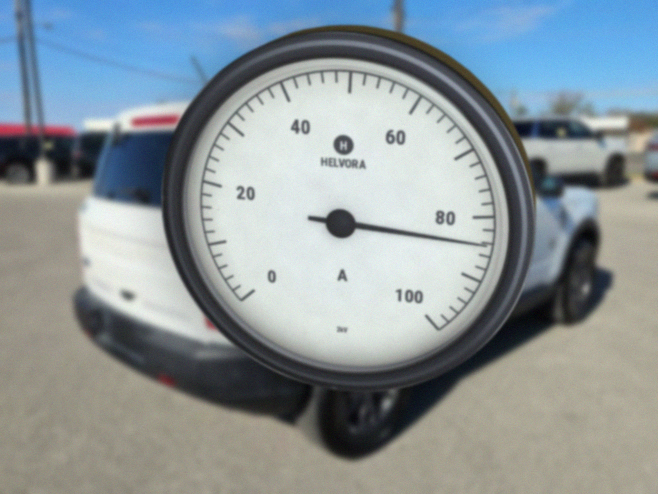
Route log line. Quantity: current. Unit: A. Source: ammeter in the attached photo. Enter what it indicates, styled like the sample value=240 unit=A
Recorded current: value=84 unit=A
